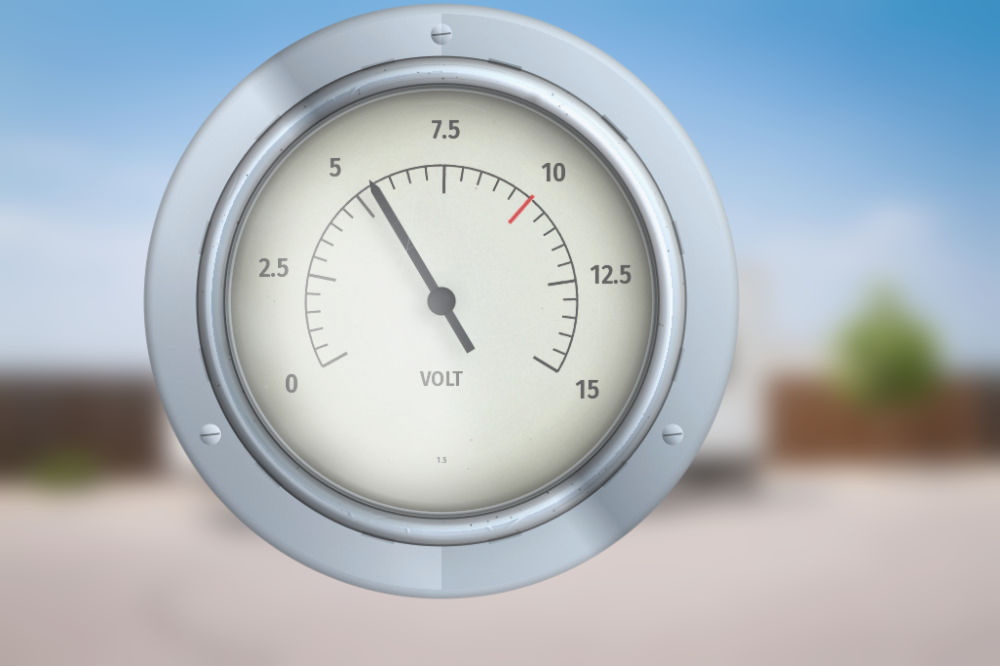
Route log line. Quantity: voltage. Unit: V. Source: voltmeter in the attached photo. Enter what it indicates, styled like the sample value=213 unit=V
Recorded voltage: value=5.5 unit=V
